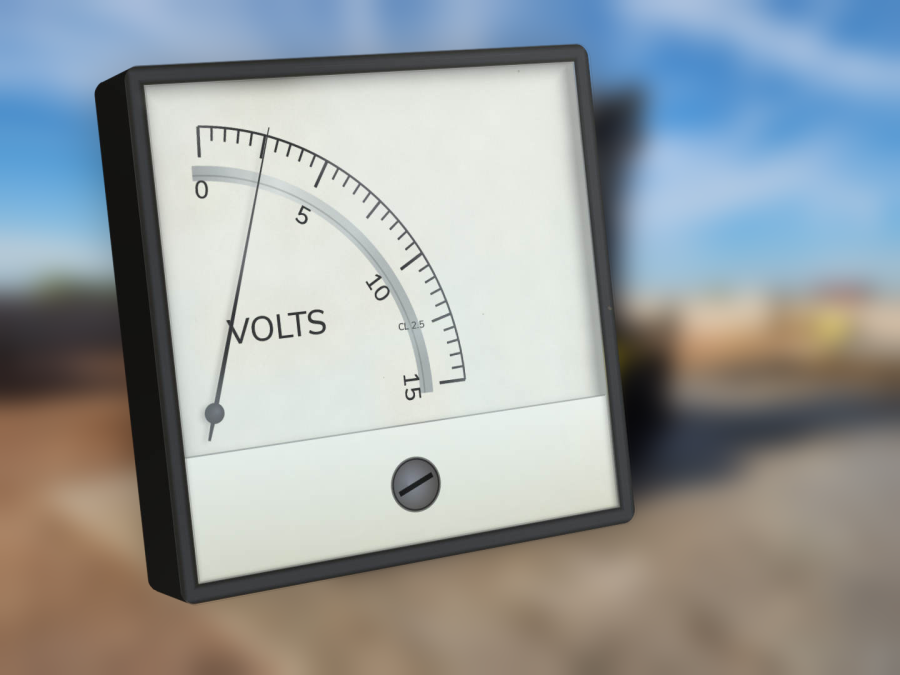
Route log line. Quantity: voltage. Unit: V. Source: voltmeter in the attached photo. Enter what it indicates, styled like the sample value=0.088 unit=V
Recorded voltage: value=2.5 unit=V
